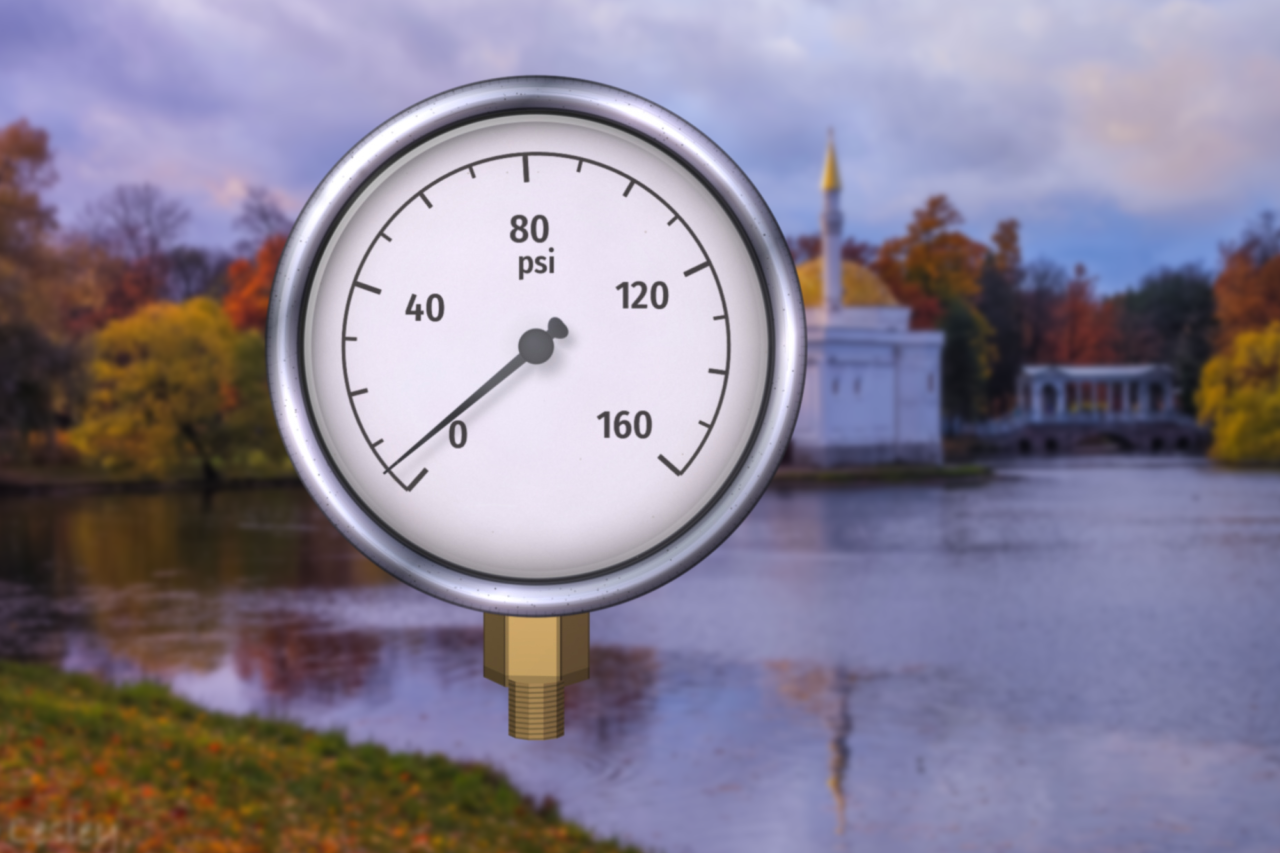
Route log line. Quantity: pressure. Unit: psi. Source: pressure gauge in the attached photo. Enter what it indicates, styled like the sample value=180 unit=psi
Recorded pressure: value=5 unit=psi
